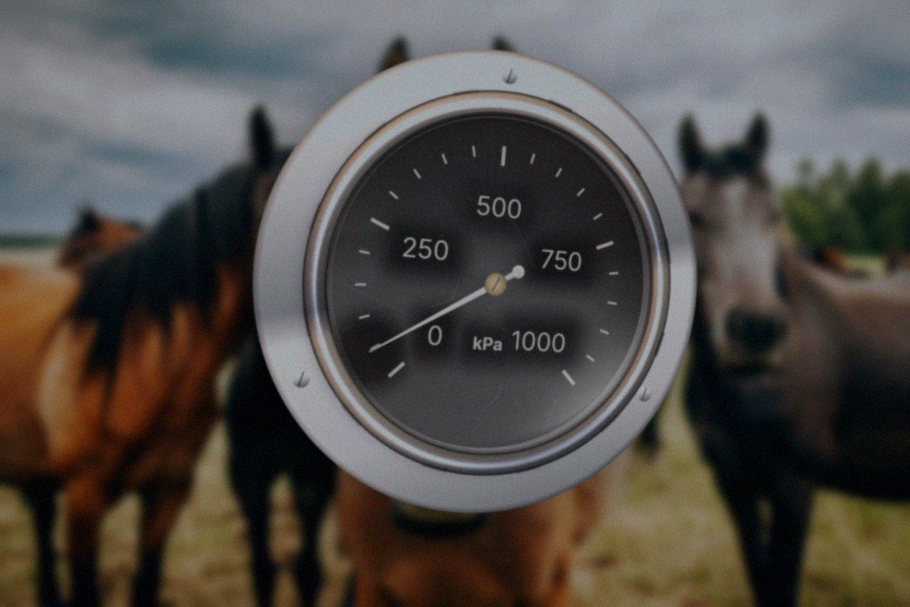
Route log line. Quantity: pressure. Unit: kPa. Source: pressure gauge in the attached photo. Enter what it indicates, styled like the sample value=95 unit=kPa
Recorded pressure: value=50 unit=kPa
